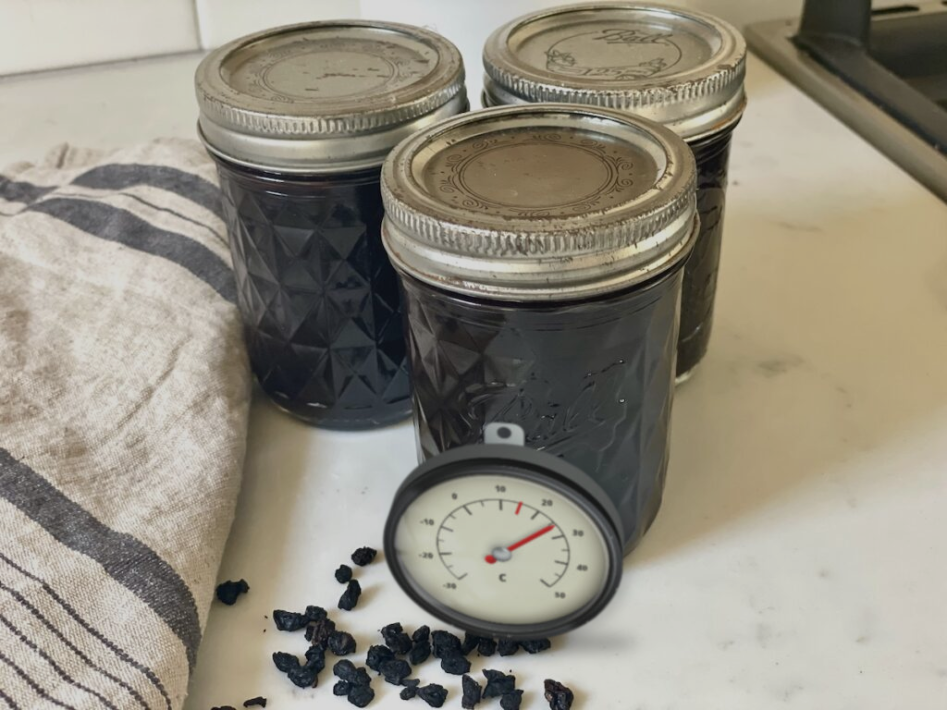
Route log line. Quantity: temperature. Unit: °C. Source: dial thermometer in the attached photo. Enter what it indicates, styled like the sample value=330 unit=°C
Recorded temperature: value=25 unit=°C
